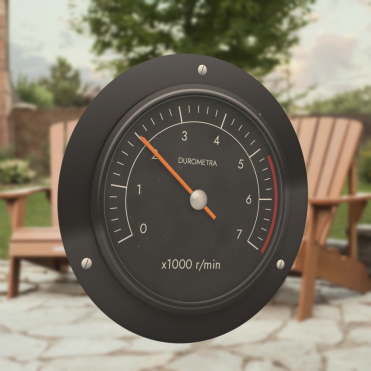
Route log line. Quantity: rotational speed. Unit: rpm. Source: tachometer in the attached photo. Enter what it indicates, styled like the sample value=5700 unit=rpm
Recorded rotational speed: value=2000 unit=rpm
